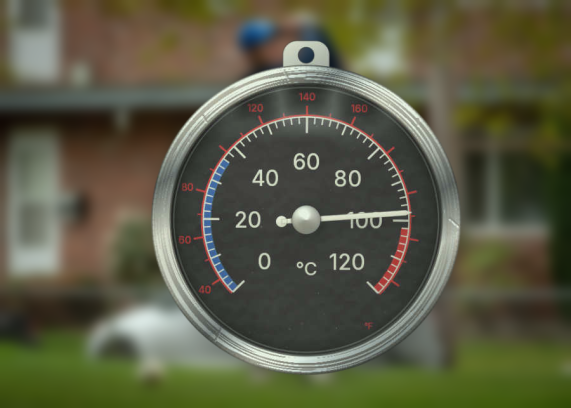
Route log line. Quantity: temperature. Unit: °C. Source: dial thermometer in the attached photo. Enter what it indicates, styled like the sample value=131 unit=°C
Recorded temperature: value=98 unit=°C
